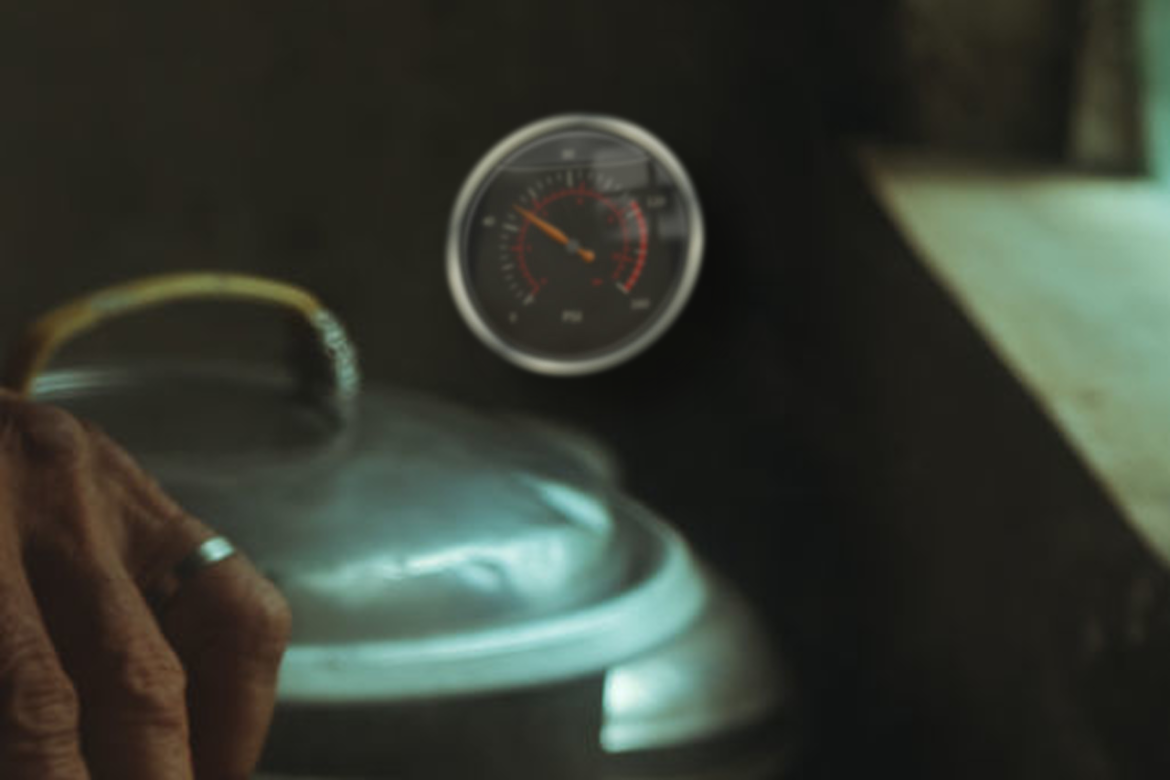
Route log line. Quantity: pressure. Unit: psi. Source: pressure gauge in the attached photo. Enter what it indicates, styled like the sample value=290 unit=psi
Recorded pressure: value=50 unit=psi
